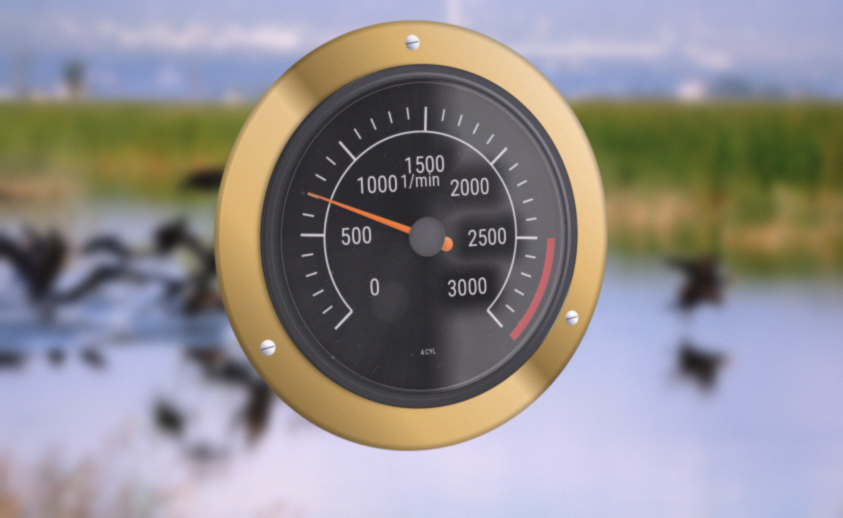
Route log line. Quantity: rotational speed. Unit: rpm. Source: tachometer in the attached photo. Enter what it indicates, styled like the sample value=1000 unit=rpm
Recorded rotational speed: value=700 unit=rpm
